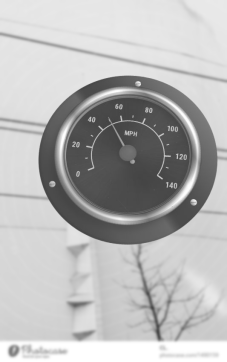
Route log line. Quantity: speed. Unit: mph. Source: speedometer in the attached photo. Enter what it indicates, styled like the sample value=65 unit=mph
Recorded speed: value=50 unit=mph
